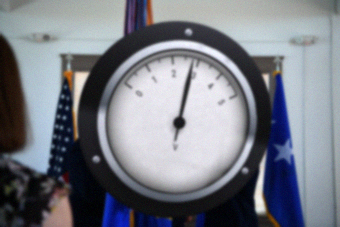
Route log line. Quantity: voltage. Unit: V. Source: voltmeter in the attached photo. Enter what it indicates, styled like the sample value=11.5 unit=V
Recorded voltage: value=2.75 unit=V
